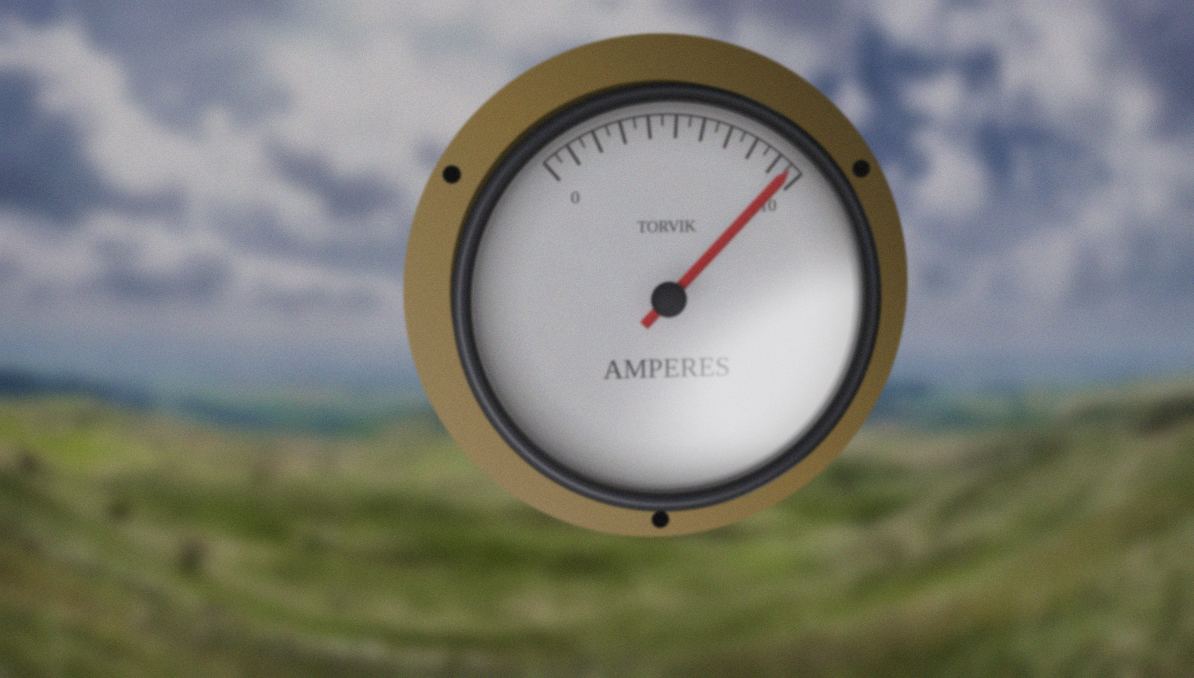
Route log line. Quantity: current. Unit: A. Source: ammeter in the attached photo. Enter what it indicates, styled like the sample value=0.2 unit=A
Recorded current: value=9.5 unit=A
